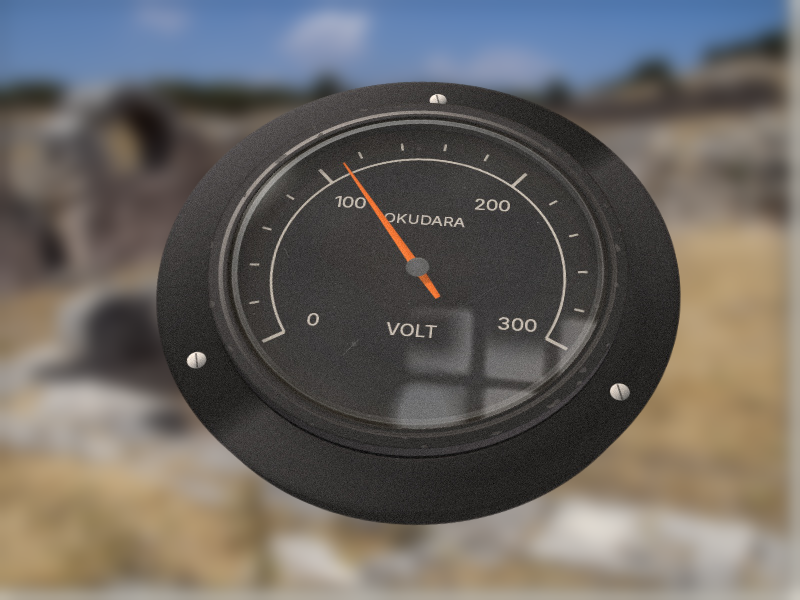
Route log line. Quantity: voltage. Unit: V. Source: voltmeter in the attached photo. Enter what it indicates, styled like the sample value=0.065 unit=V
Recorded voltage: value=110 unit=V
